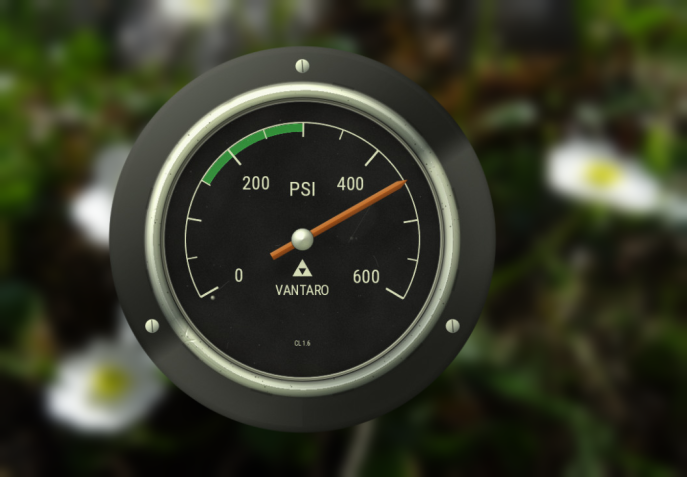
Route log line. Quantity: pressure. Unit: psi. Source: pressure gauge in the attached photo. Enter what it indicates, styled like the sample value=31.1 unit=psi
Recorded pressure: value=450 unit=psi
